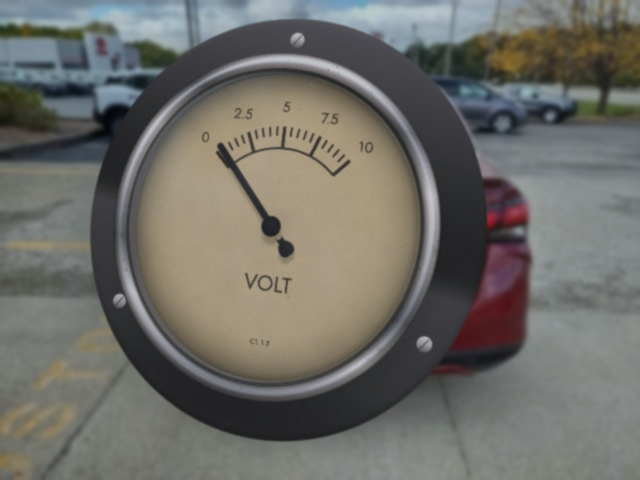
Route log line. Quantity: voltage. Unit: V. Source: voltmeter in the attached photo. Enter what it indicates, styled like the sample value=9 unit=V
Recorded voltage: value=0.5 unit=V
